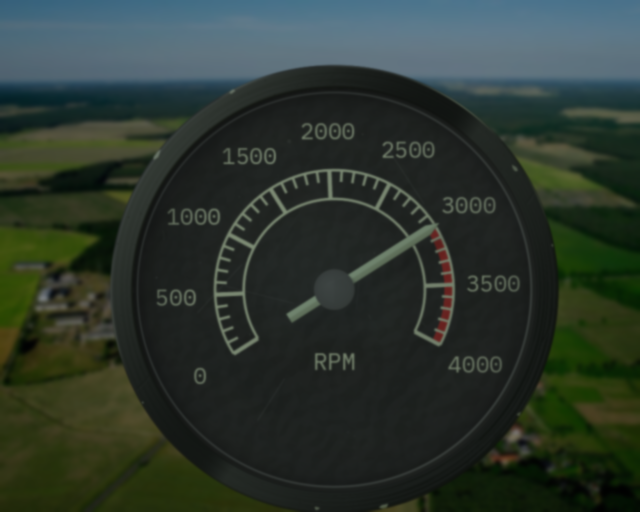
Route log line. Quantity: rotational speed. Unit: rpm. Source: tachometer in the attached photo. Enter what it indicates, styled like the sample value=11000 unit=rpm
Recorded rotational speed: value=3000 unit=rpm
